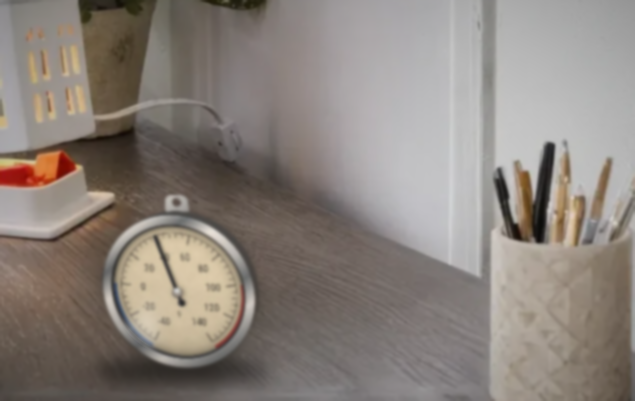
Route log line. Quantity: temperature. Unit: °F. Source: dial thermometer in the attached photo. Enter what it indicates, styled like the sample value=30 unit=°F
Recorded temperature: value=40 unit=°F
